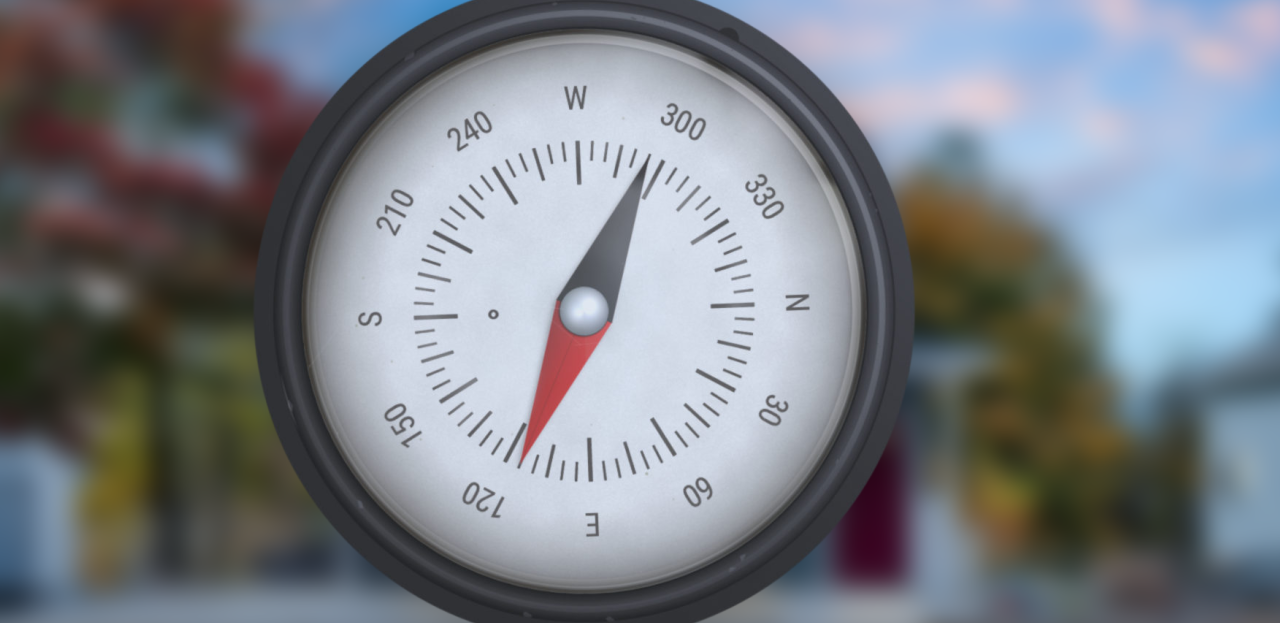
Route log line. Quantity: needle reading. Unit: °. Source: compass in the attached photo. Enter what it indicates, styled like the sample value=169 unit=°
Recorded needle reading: value=115 unit=°
